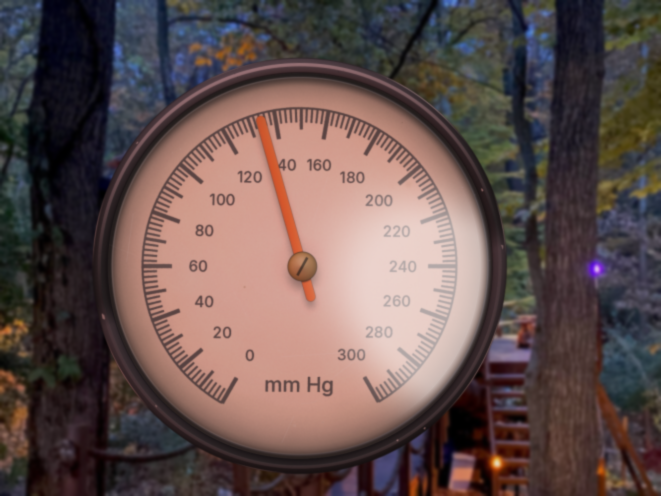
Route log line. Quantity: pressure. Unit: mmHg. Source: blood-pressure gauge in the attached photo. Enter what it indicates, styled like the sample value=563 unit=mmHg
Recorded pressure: value=134 unit=mmHg
